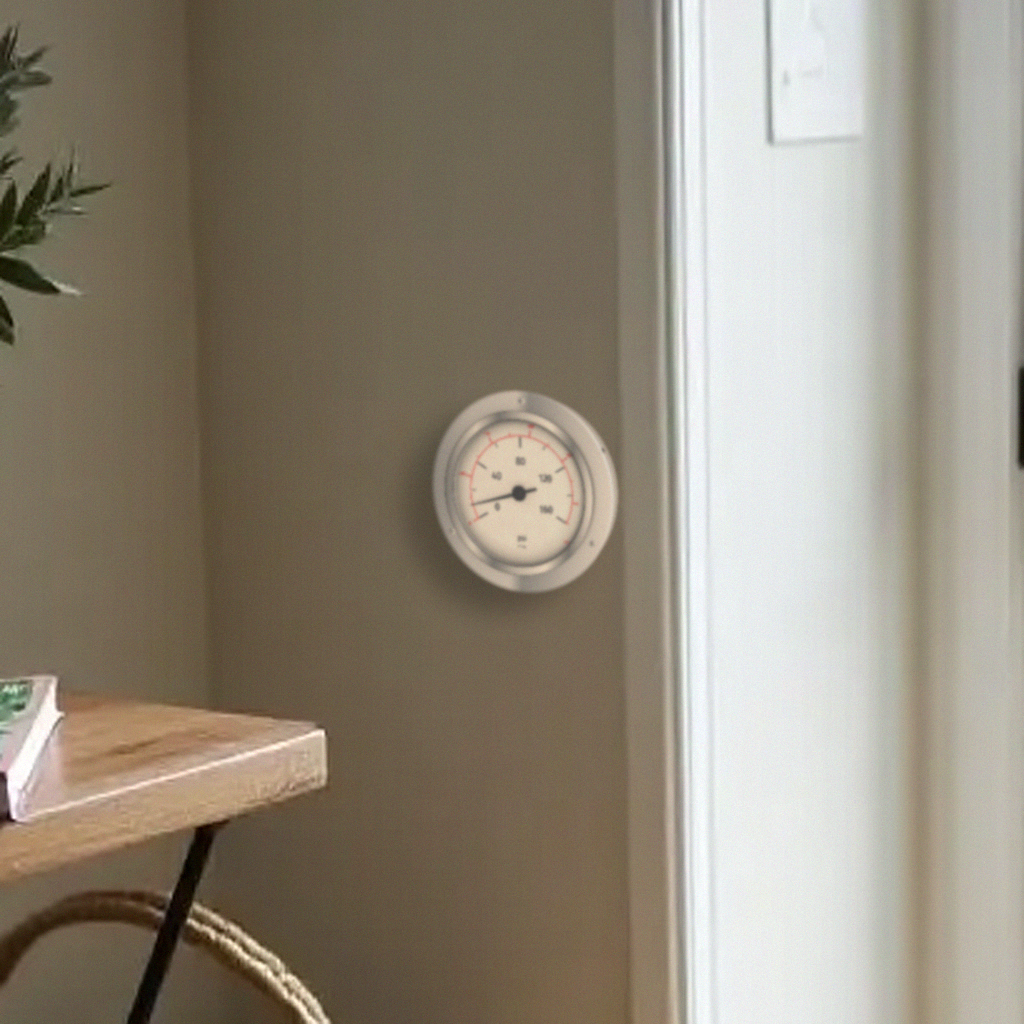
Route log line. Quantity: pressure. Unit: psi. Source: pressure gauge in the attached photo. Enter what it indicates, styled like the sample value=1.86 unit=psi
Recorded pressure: value=10 unit=psi
